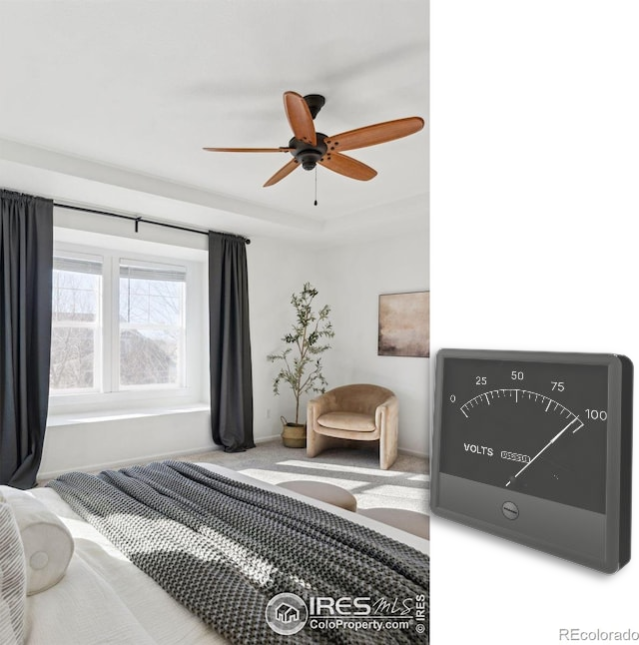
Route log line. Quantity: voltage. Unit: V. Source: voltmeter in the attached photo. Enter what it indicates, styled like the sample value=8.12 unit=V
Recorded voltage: value=95 unit=V
